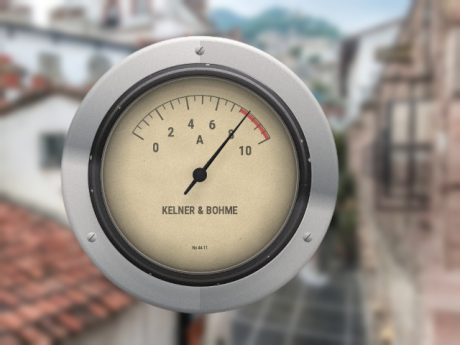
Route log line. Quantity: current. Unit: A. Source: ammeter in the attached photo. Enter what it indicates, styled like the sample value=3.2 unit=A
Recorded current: value=8 unit=A
